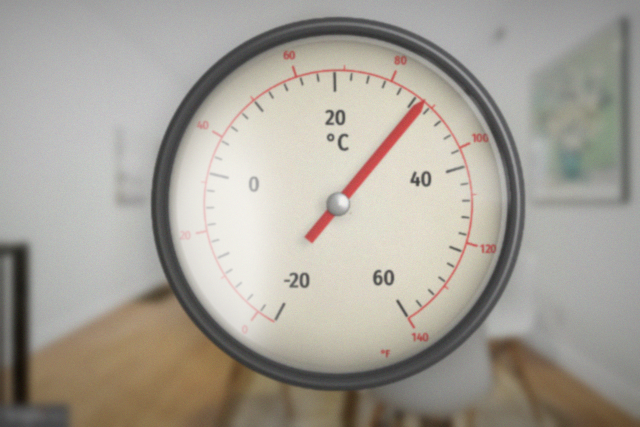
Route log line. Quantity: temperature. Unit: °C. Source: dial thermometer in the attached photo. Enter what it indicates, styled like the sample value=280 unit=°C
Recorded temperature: value=31 unit=°C
